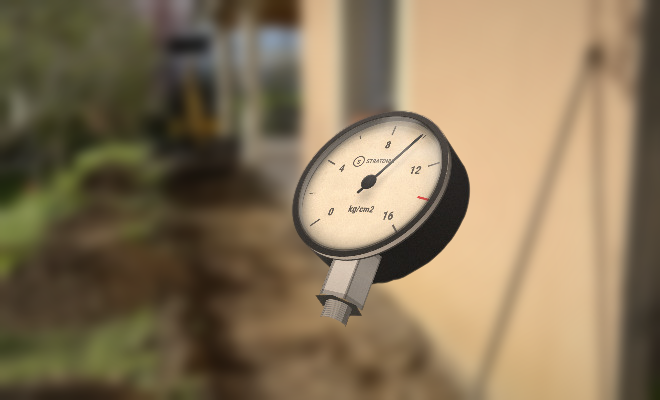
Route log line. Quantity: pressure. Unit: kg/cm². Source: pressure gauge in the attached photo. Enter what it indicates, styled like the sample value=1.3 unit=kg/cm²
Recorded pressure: value=10 unit=kg/cm²
